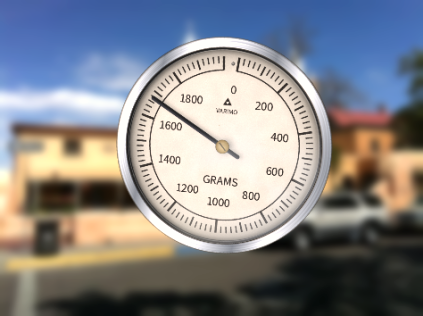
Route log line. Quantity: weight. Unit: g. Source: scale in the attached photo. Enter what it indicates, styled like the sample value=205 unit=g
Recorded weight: value=1680 unit=g
